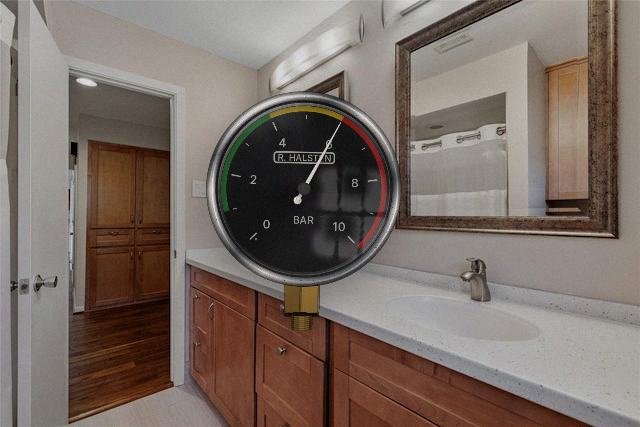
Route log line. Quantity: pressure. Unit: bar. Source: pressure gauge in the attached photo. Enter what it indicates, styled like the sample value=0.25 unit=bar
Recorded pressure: value=6 unit=bar
